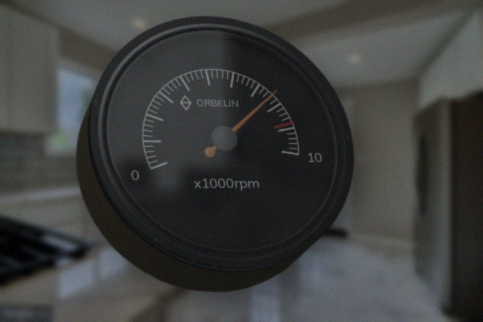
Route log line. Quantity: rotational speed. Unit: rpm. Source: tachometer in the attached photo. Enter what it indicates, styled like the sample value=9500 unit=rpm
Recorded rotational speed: value=7600 unit=rpm
